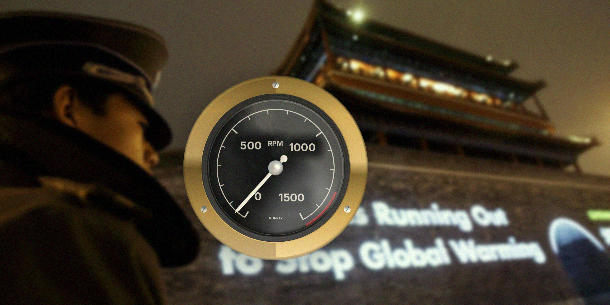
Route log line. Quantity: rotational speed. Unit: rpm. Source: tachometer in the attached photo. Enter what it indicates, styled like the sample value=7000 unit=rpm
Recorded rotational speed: value=50 unit=rpm
